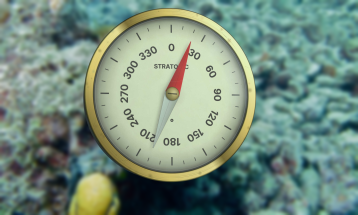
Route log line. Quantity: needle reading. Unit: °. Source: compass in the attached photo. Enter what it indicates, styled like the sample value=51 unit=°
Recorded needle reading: value=20 unit=°
